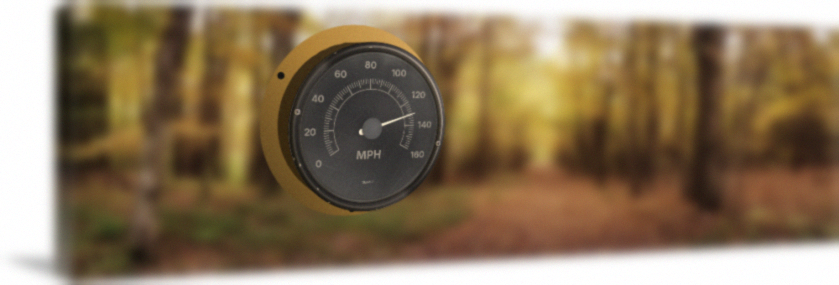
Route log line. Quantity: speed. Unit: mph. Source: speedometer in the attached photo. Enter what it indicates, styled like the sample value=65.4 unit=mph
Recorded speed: value=130 unit=mph
